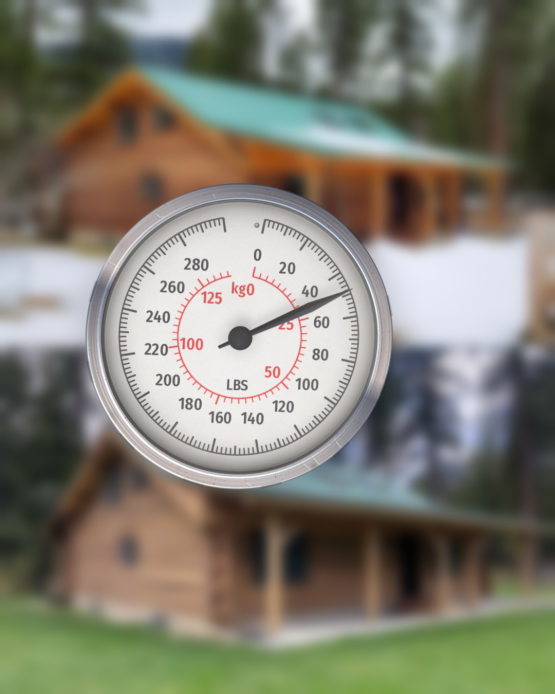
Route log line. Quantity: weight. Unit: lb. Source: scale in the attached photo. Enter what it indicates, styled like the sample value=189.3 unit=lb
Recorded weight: value=48 unit=lb
